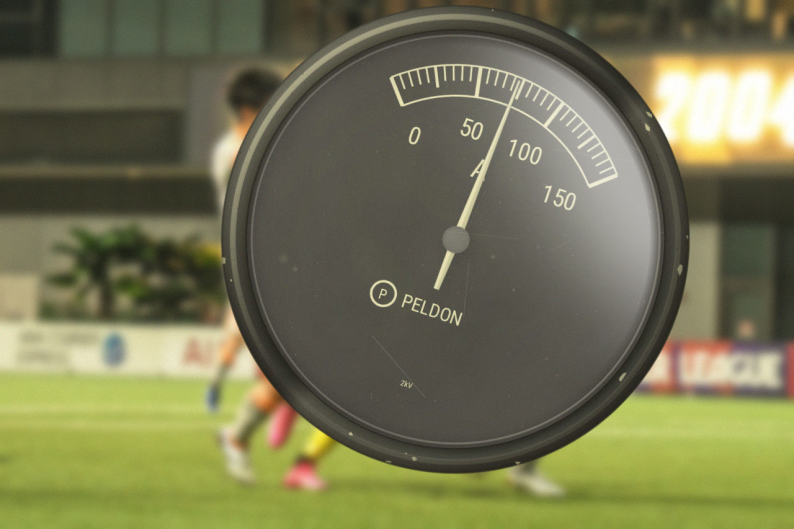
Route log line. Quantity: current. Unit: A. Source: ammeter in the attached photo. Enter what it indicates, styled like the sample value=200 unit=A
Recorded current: value=72.5 unit=A
